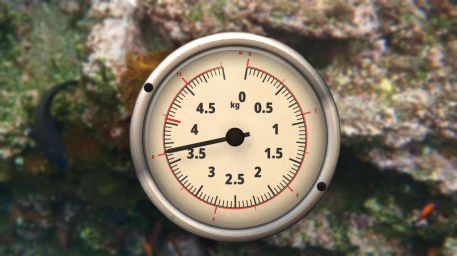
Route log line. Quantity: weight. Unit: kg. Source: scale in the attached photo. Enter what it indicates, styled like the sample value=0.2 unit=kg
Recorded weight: value=3.65 unit=kg
